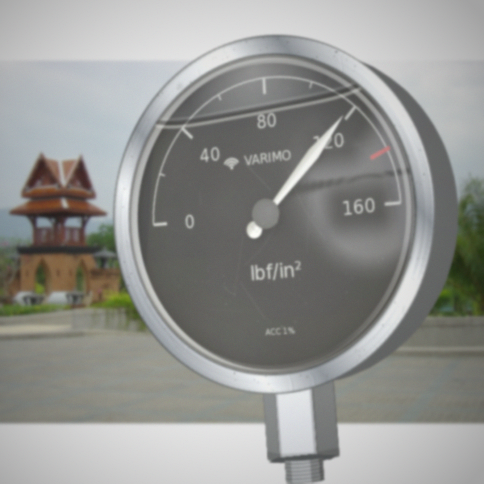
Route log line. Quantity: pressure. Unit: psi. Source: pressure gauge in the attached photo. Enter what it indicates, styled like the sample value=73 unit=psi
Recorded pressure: value=120 unit=psi
